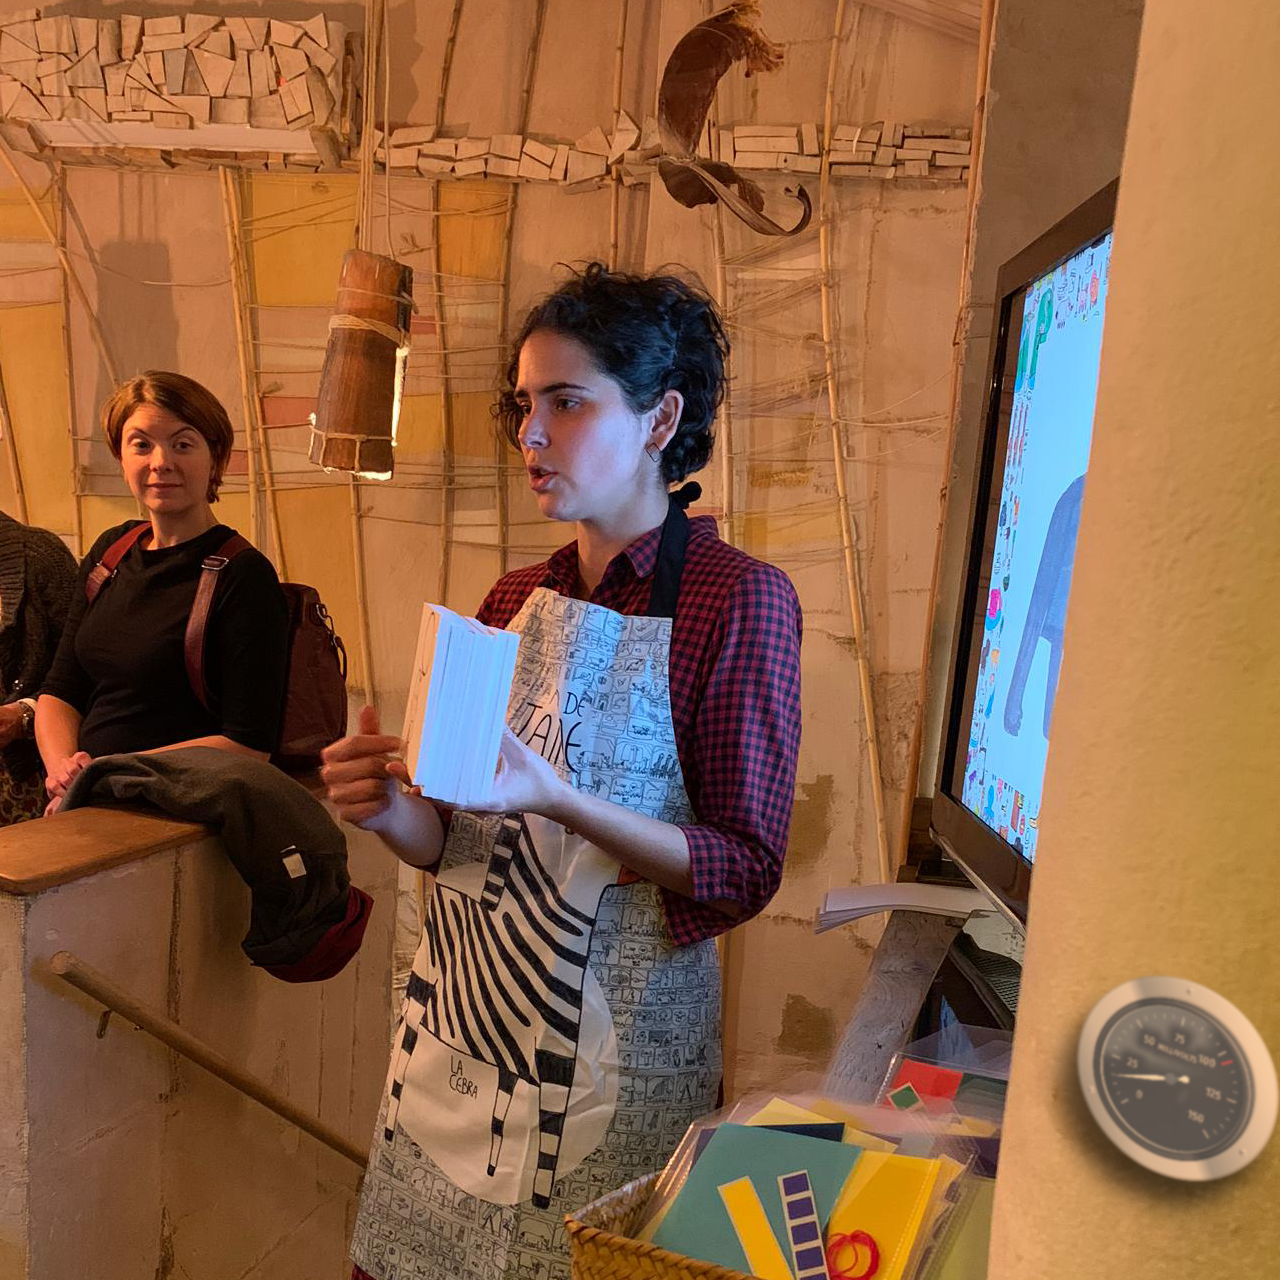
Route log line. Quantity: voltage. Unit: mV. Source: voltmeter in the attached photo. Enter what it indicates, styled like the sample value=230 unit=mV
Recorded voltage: value=15 unit=mV
